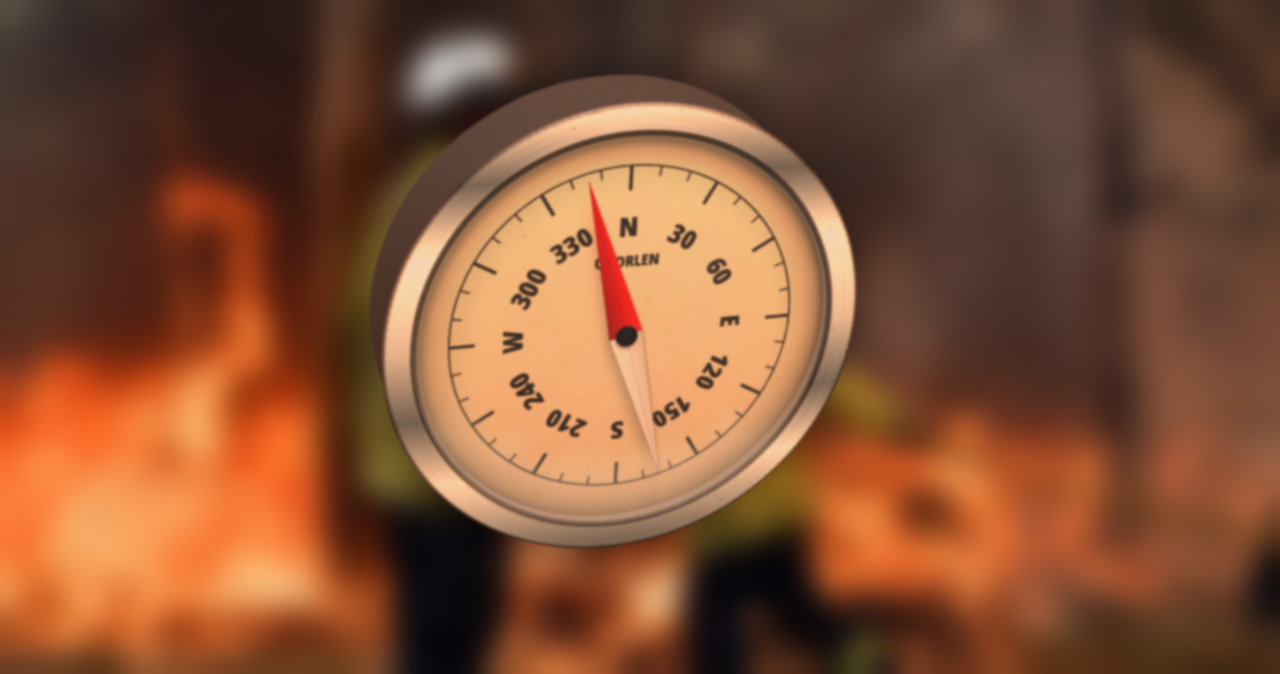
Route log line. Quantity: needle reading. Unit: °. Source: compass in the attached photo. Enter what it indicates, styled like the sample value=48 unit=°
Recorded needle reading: value=345 unit=°
